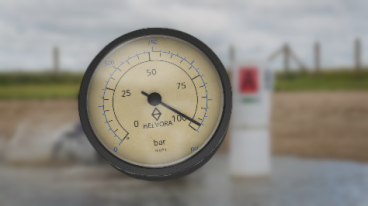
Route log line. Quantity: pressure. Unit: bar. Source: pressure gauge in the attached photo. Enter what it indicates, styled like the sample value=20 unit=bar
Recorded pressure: value=97.5 unit=bar
